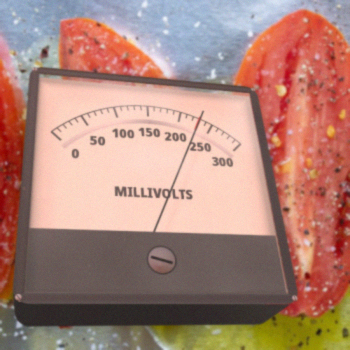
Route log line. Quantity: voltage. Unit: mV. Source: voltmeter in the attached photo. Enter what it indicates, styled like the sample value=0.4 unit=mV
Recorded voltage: value=230 unit=mV
